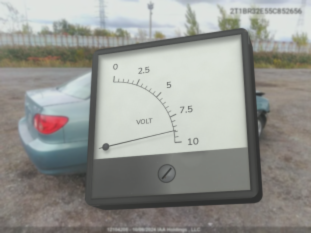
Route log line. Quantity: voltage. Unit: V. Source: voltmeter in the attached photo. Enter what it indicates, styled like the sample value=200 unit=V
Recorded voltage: value=9 unit=V
